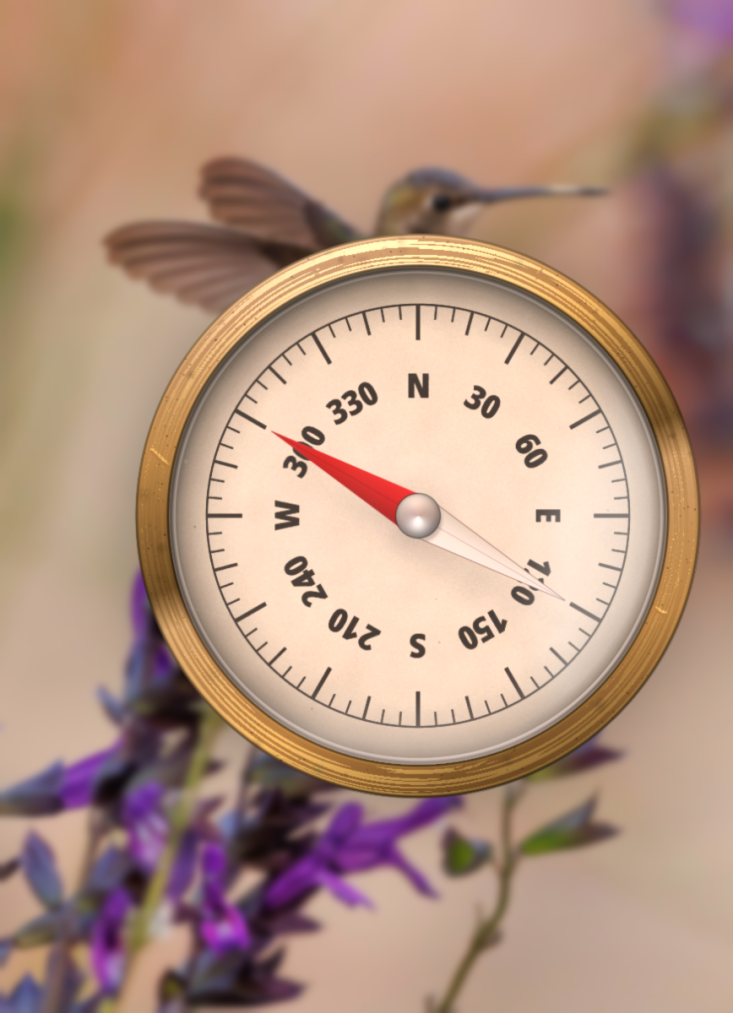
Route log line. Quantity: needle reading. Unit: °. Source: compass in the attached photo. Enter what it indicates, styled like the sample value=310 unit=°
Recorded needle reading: value=300 unit=°
